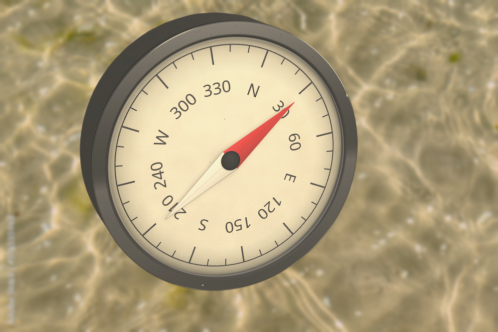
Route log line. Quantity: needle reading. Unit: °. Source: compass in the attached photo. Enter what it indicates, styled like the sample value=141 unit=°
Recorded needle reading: value=30 unit=°
